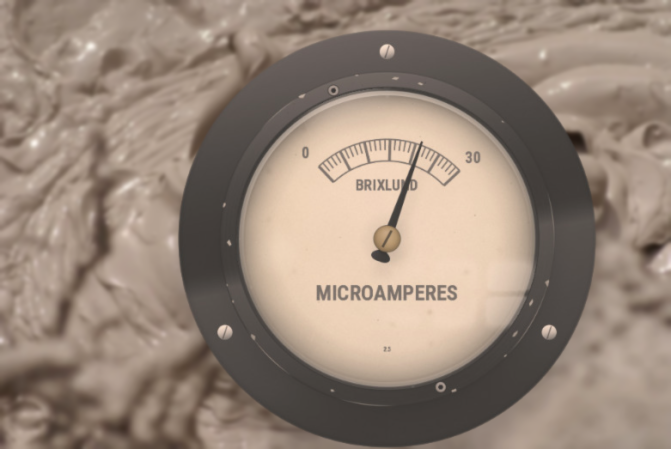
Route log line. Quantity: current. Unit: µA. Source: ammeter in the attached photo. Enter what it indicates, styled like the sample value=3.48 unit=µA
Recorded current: value=21 unit=µA
